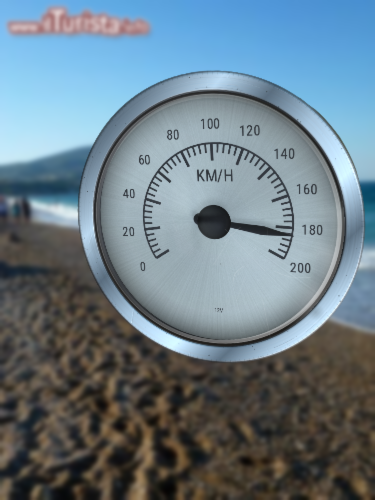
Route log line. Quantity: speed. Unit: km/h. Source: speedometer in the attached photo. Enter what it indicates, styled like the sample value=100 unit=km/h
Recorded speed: value=184 unit=km/h
